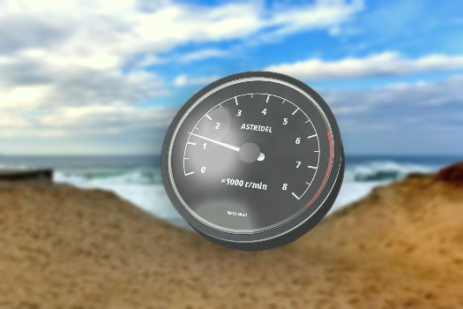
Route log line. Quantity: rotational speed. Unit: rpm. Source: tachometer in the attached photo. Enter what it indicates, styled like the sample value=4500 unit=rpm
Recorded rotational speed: value=1250 unit=rpm
